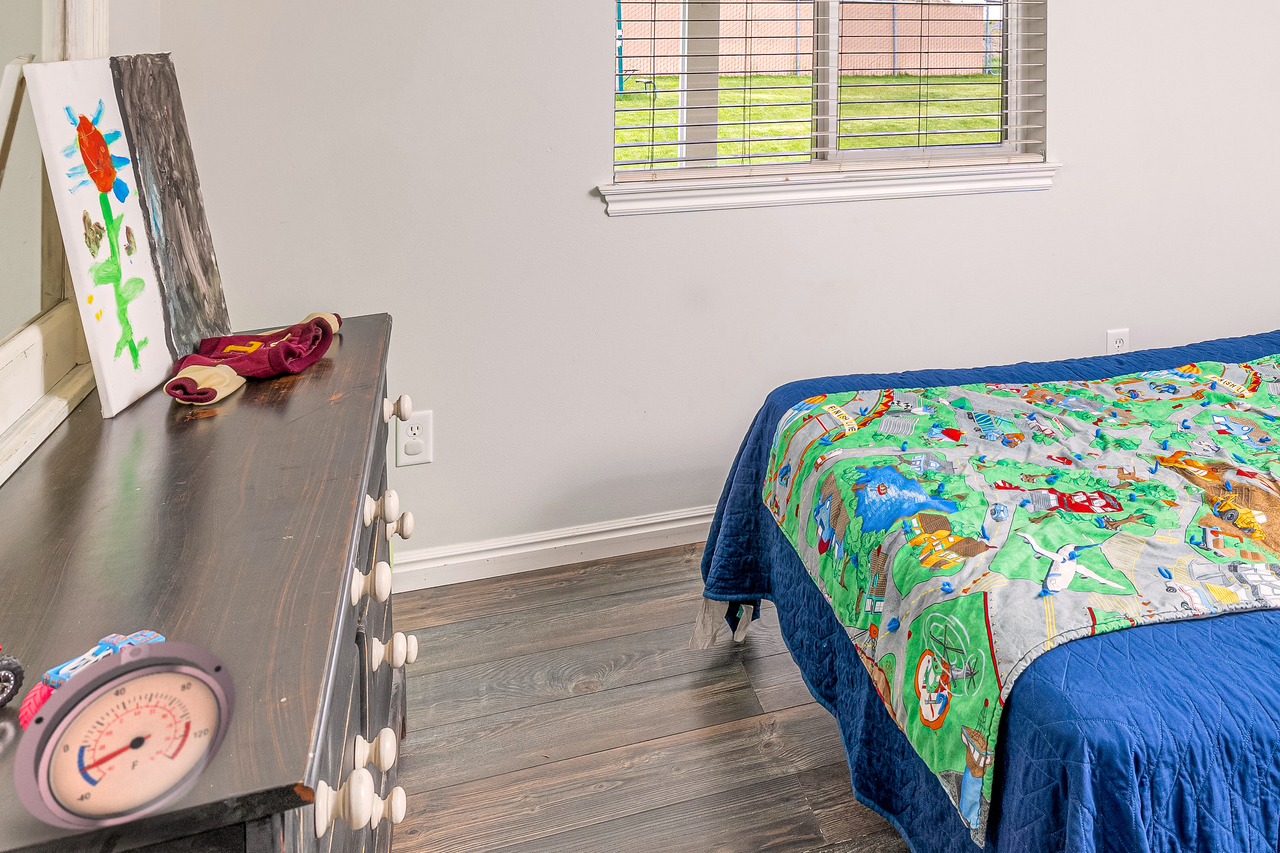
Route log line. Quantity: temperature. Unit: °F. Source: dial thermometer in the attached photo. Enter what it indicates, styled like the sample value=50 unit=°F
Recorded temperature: value=-20 unit=°F
